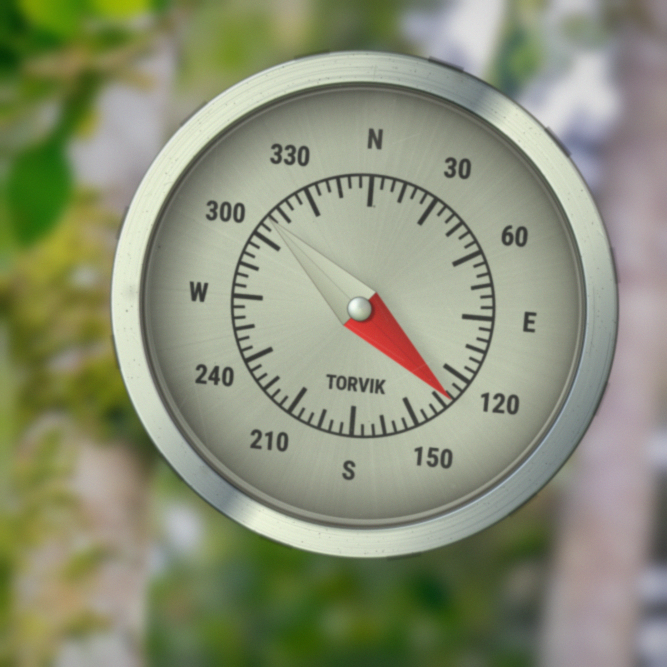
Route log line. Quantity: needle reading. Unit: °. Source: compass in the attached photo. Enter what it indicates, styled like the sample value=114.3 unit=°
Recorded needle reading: value=130 unit=°
